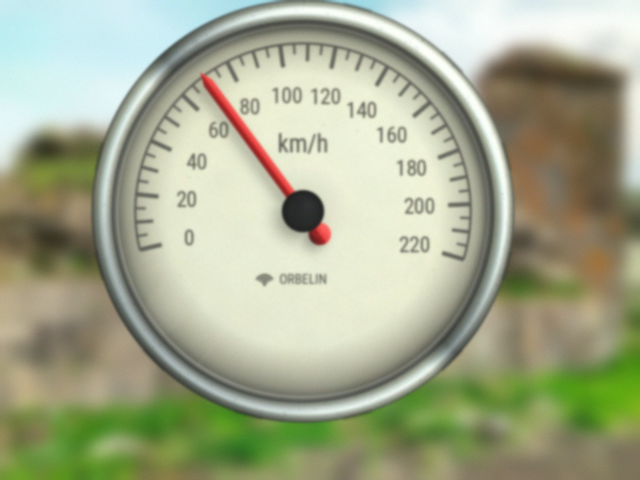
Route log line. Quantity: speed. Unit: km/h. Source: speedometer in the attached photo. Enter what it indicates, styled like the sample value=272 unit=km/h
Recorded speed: value=70 unit=km/h
